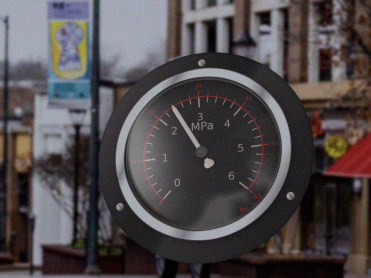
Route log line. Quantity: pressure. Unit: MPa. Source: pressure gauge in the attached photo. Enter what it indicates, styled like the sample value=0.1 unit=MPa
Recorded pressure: value=2.4 unit=MPa
